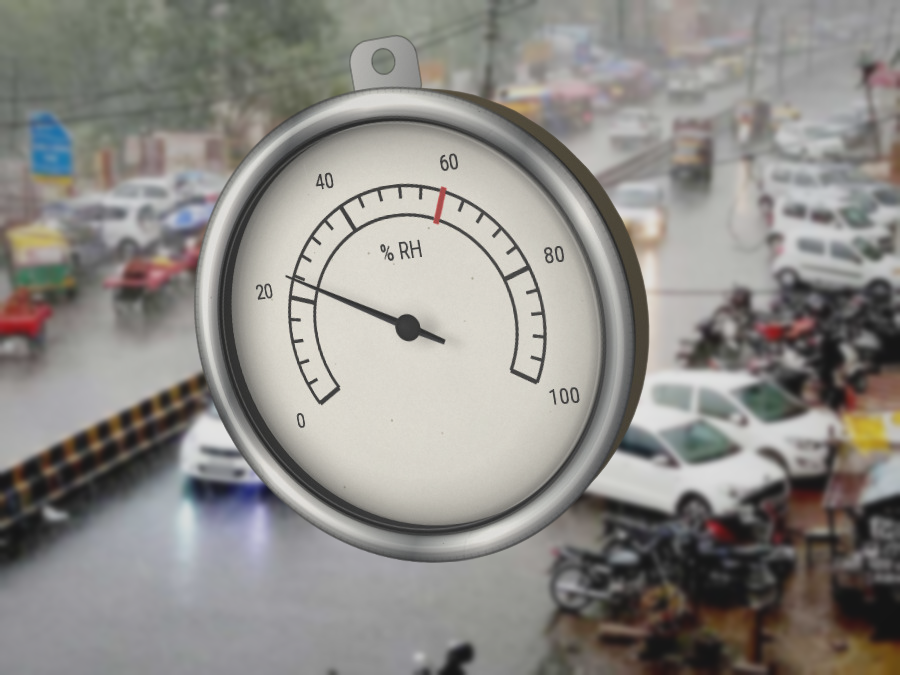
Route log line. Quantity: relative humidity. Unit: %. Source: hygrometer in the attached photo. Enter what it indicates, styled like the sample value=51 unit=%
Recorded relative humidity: value=24 unit=%
